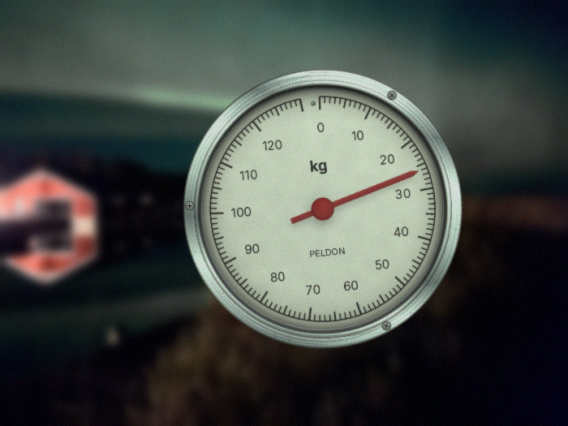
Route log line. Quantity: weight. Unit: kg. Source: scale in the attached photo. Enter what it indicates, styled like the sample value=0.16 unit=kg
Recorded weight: value=26 unit=kg
